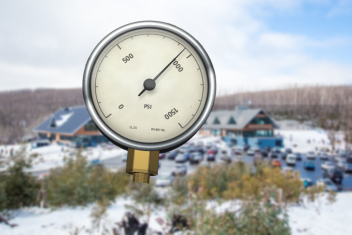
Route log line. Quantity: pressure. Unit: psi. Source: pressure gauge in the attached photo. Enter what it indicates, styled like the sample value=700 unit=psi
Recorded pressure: value=950 unit=psi
